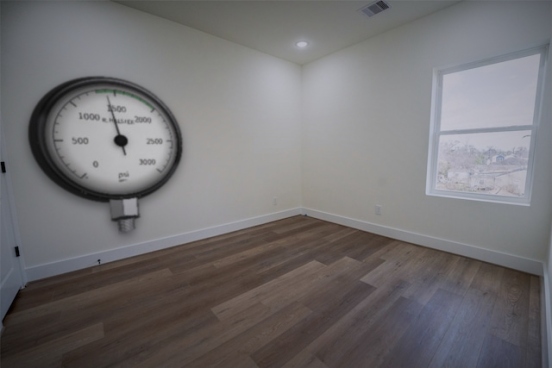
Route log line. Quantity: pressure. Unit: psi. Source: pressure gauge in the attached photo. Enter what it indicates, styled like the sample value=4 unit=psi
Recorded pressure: value=1400 unit=psi
